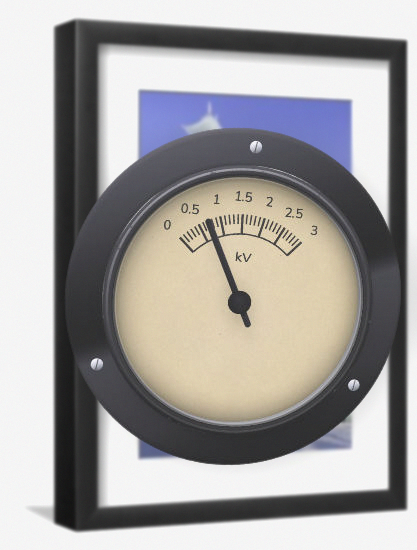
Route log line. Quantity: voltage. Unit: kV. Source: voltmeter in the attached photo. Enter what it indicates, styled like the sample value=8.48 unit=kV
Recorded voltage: value=0.7 unit=kV
